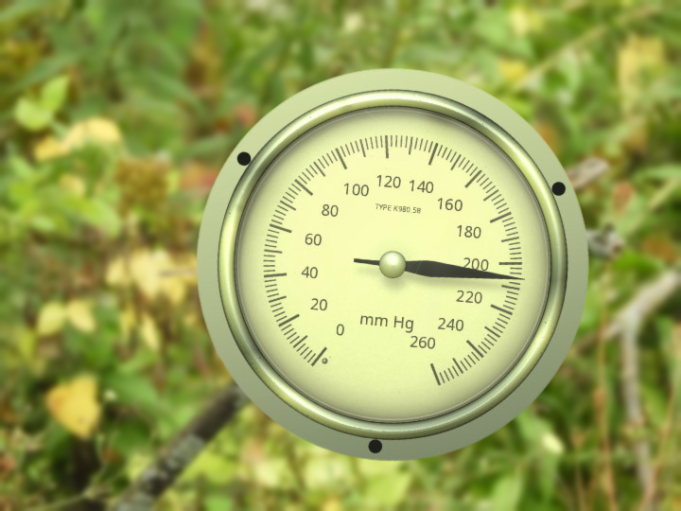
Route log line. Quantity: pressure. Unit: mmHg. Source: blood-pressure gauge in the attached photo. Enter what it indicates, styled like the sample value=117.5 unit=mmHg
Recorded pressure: value=206 unit=mmHg
